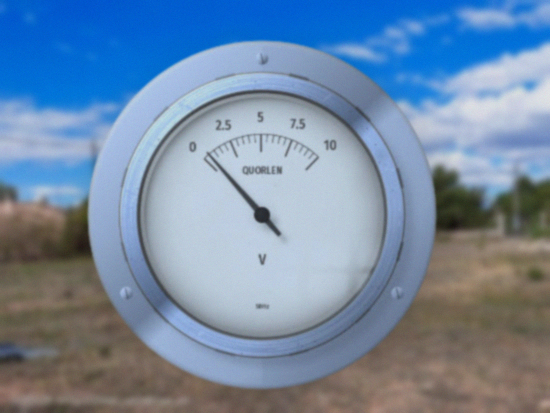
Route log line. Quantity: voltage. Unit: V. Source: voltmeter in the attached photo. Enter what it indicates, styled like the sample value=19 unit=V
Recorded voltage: value=0.5 unit=V
